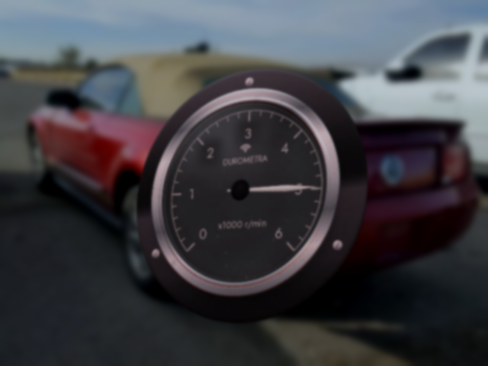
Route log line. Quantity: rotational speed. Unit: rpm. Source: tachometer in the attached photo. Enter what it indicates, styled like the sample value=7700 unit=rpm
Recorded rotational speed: value=5000 unit=rpm
